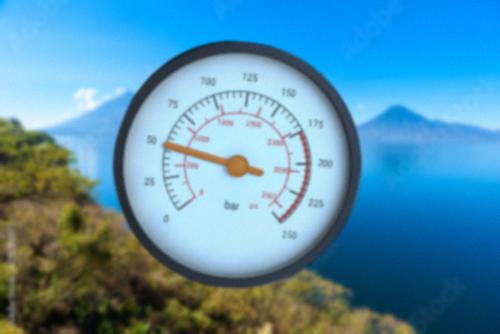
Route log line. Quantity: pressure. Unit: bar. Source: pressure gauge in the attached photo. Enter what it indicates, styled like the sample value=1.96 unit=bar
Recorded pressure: value=50 unit=bar
